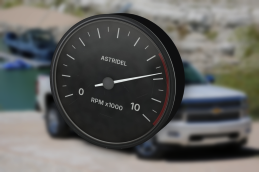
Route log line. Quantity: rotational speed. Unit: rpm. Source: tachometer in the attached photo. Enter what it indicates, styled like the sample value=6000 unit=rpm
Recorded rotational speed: value=7750 unit=rpm
